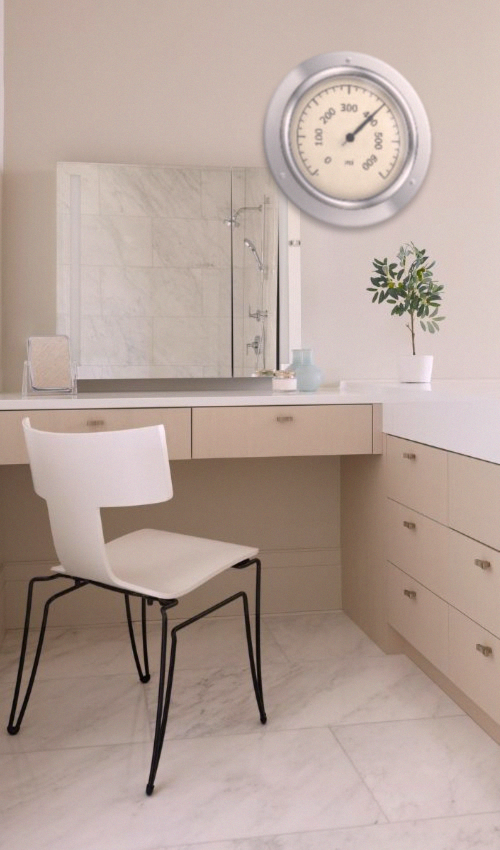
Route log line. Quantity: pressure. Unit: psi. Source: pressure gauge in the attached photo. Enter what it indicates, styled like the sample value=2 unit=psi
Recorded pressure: value=400 unit=psi
